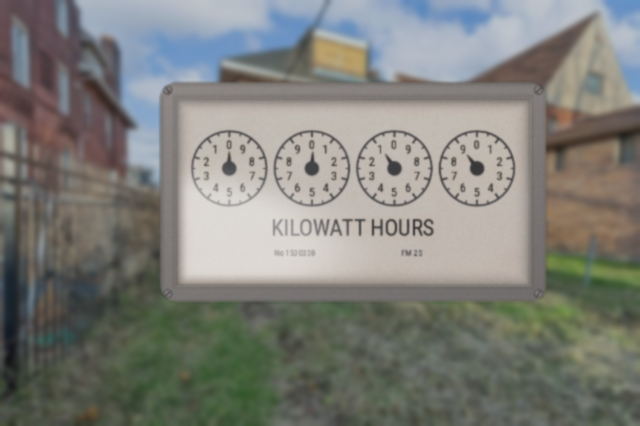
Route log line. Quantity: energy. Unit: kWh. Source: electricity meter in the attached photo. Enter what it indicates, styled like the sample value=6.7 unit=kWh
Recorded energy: value=9 unit=kWh
